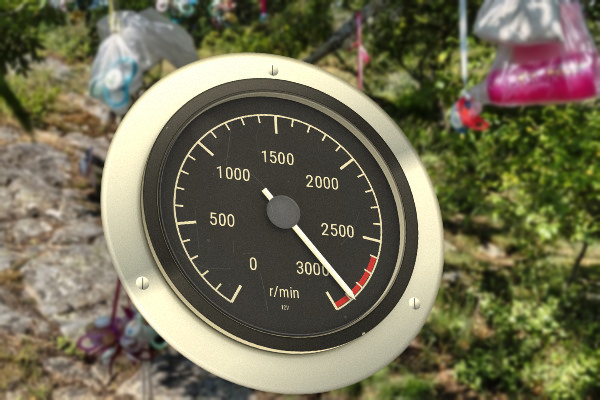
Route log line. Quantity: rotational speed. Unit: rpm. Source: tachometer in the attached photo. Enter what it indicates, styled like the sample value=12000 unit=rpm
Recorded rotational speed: value=2900 unit=rpm
